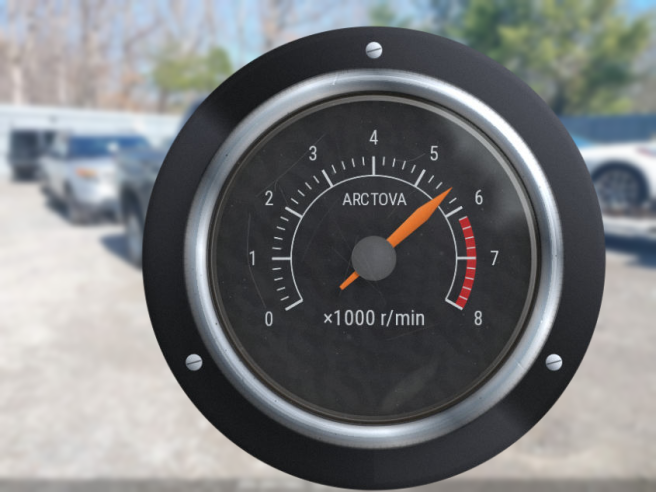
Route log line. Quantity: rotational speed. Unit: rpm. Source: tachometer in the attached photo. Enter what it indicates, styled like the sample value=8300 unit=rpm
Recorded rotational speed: value=5600 unit=rpm
